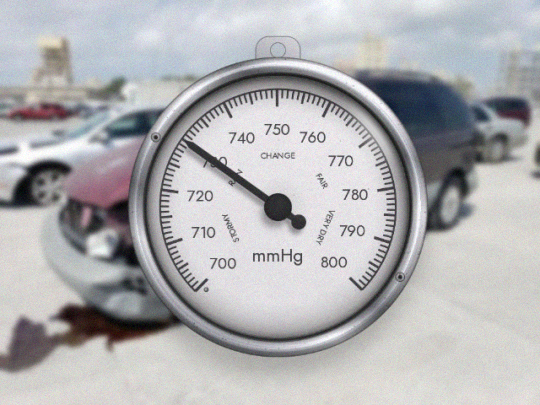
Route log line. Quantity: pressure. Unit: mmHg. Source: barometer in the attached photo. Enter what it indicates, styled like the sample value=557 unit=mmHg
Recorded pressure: value=730 unit=mmHg
